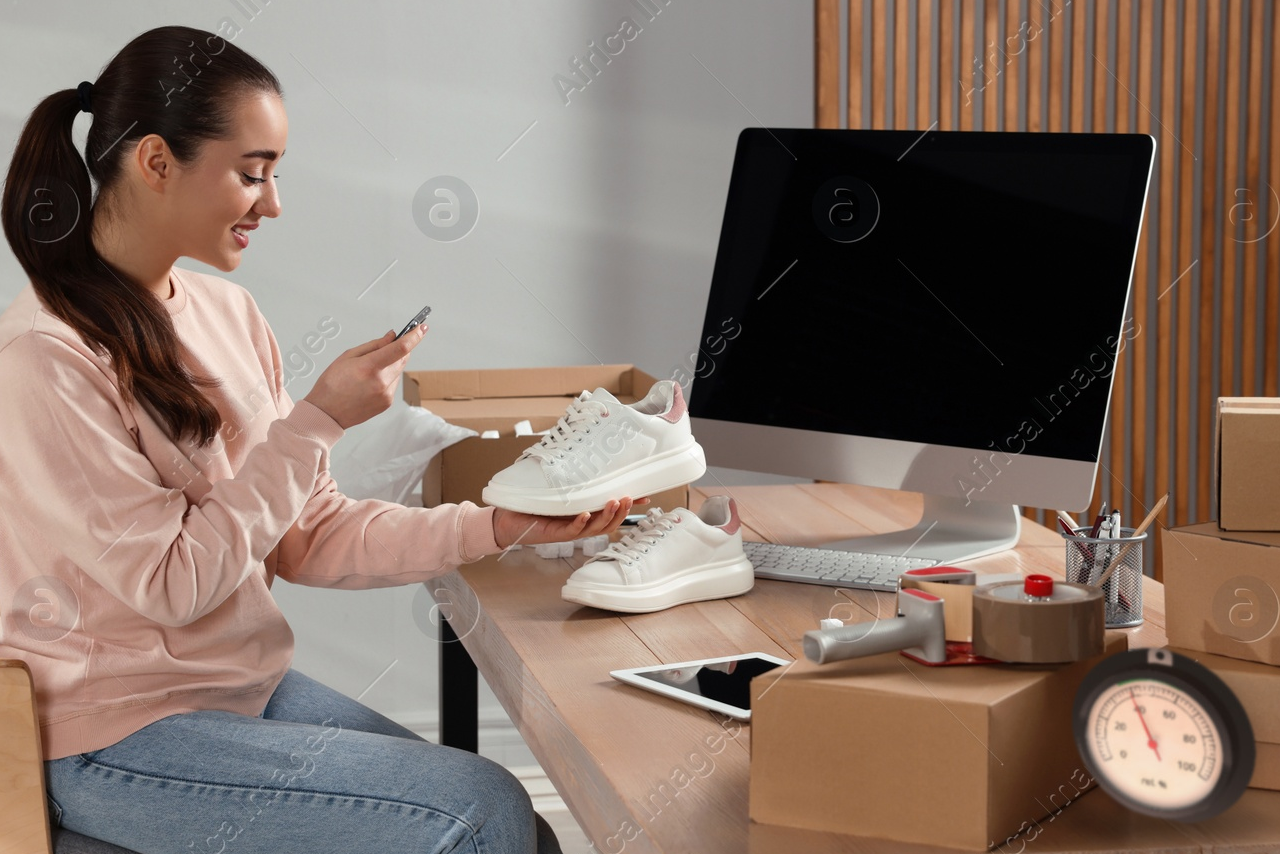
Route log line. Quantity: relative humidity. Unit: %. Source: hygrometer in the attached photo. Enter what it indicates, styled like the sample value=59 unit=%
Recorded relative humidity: value=40 unit=%
